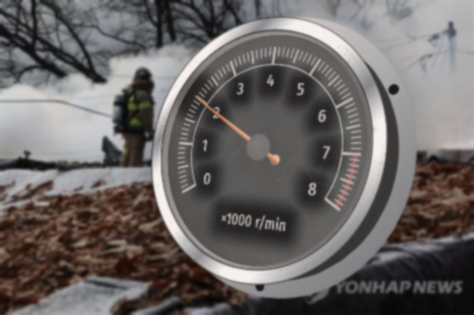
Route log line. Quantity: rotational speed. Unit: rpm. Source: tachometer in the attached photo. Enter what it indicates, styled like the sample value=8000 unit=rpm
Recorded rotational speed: value=2000 unit=rpm
